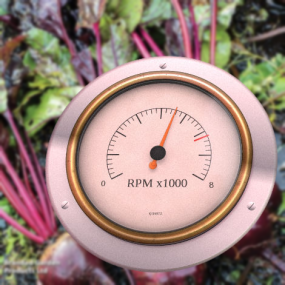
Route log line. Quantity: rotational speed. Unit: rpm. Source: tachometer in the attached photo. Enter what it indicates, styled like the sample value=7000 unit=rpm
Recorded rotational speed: value=4600 unit=rpm
